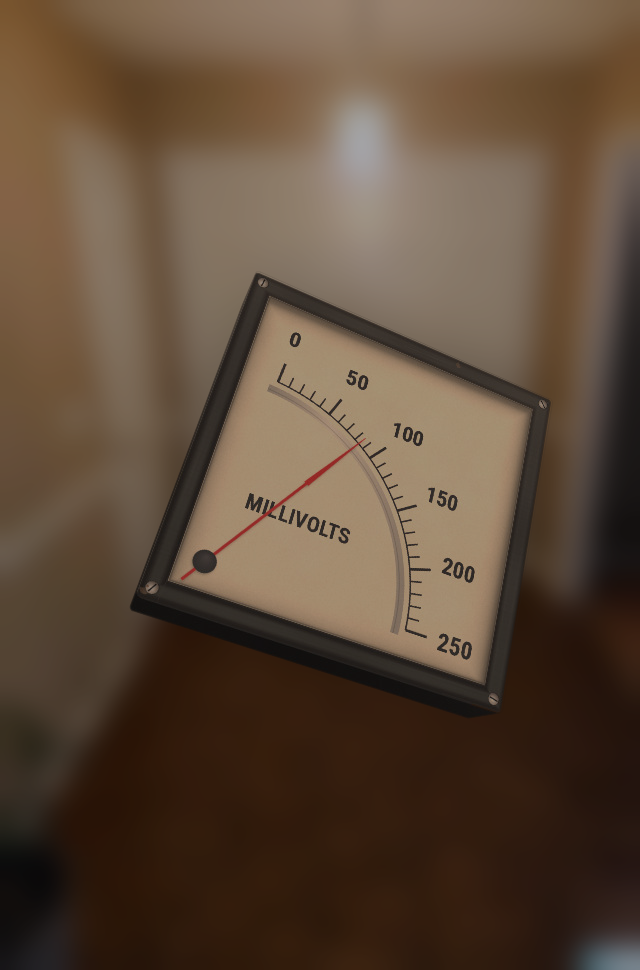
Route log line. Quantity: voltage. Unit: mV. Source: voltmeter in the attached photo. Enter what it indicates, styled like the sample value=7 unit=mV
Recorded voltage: value=85 unit=mV
